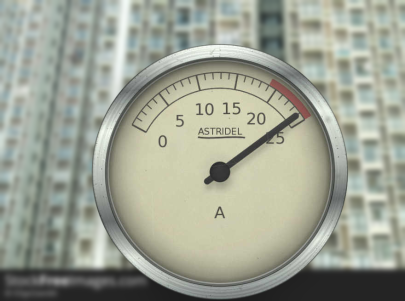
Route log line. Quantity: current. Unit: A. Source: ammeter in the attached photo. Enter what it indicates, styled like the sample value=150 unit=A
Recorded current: value=24 unit=A
